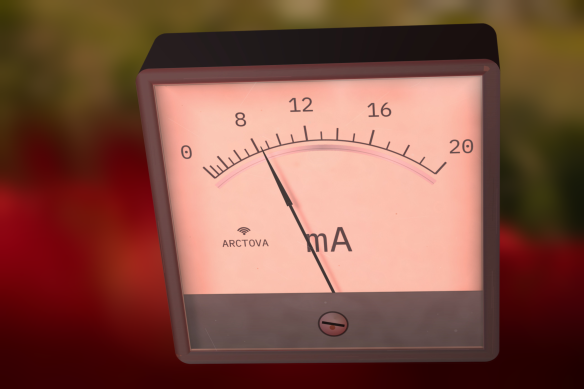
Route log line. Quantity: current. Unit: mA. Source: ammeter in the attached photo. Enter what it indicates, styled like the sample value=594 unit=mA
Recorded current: value=8.5 unit=mA
